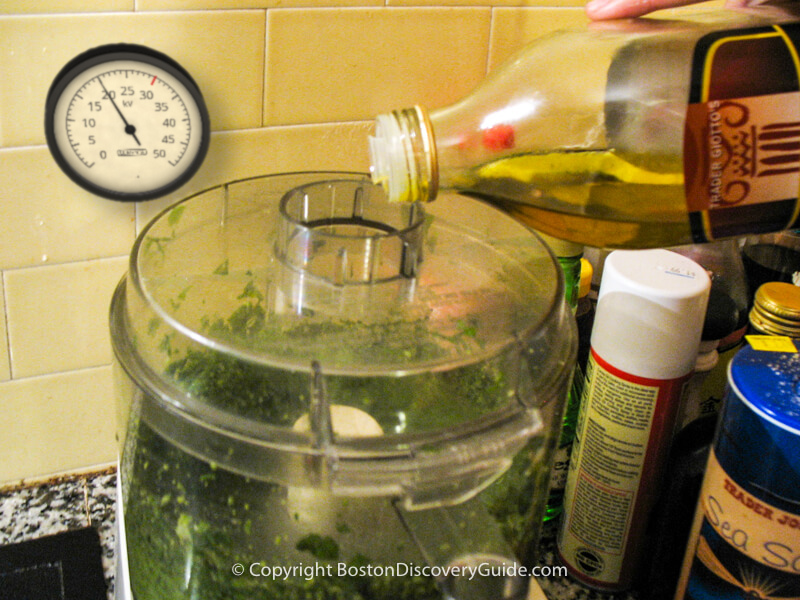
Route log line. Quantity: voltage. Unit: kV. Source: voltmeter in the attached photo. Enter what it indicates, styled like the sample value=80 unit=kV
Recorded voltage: value=20 unit=kV
